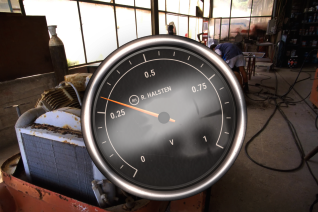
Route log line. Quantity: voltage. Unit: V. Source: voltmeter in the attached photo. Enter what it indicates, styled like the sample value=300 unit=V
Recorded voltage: value=0.3 unit=V
